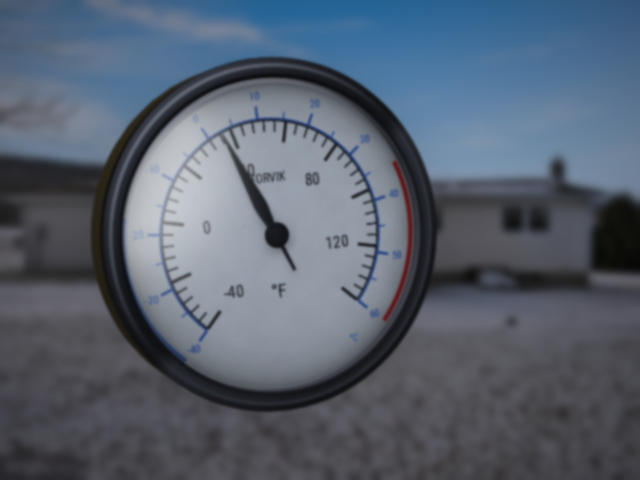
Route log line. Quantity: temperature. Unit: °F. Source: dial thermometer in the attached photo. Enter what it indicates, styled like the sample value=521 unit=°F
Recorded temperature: value=36 unit=°F
